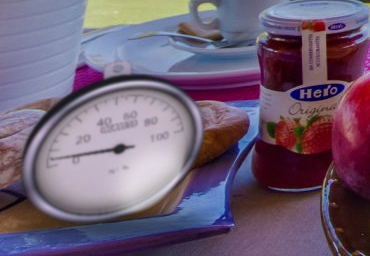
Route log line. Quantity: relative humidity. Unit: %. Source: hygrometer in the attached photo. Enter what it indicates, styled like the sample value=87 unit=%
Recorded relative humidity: value=5 unit=%
